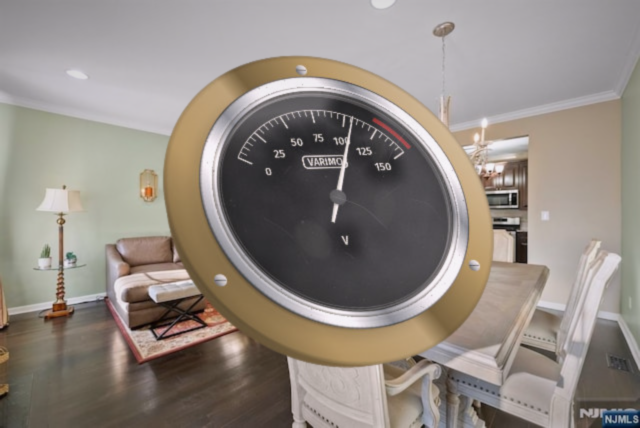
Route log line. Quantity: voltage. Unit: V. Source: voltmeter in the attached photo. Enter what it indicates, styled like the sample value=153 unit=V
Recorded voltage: value=105 unit=V
